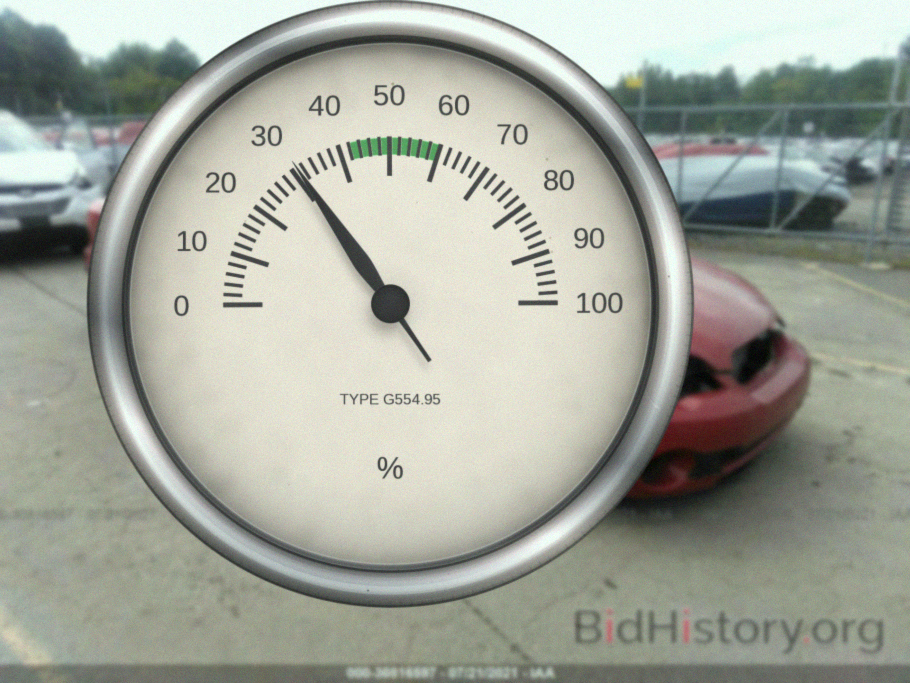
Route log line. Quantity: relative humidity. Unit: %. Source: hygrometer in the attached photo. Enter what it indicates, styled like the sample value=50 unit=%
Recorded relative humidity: value=31 unit=%
